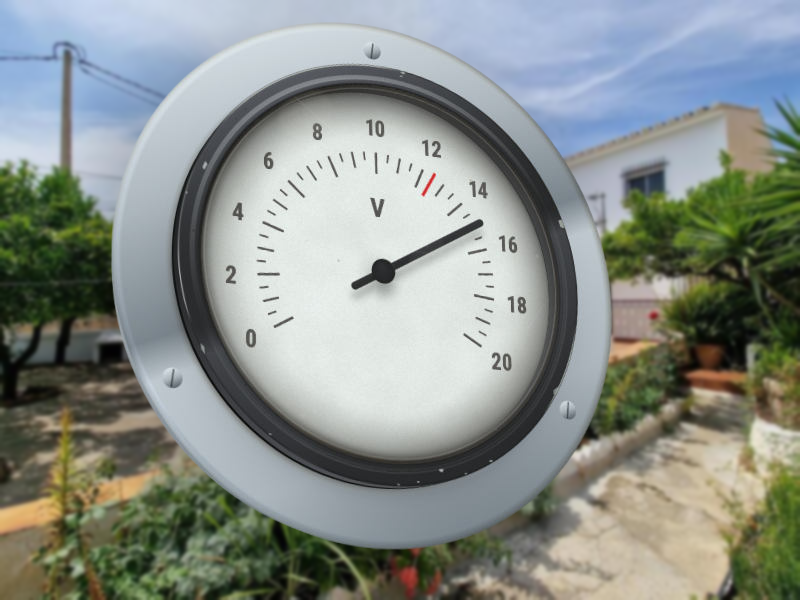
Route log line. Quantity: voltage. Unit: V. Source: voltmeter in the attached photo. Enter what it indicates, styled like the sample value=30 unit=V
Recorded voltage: value=15 unit=V
